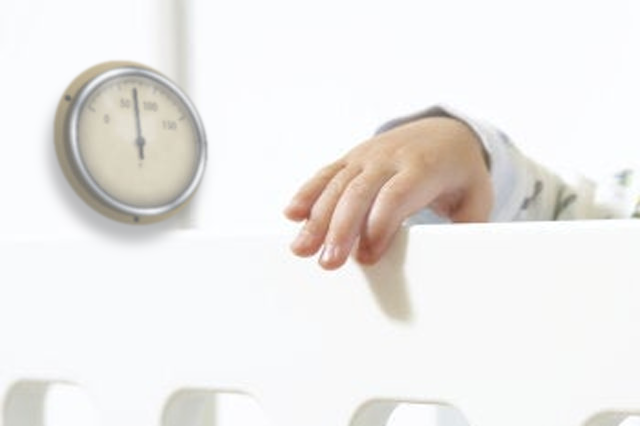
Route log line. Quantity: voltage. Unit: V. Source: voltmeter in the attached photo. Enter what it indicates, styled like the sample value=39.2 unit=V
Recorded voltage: value=70 unit=V
